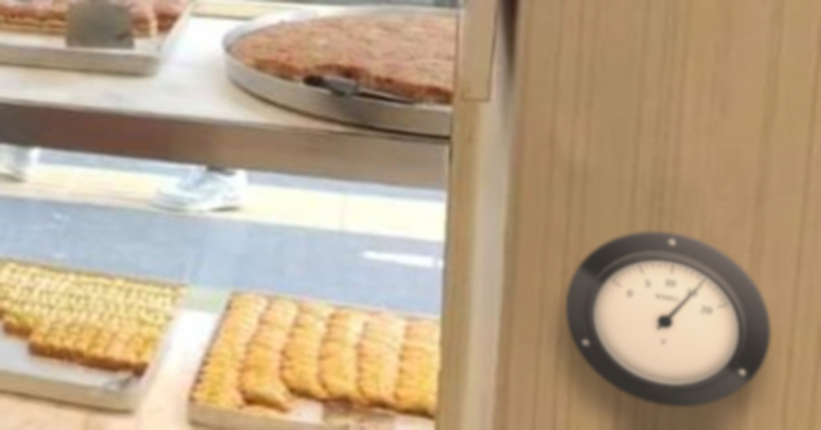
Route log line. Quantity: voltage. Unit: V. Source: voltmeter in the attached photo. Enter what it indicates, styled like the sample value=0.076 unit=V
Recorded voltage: value=15 unit=V
